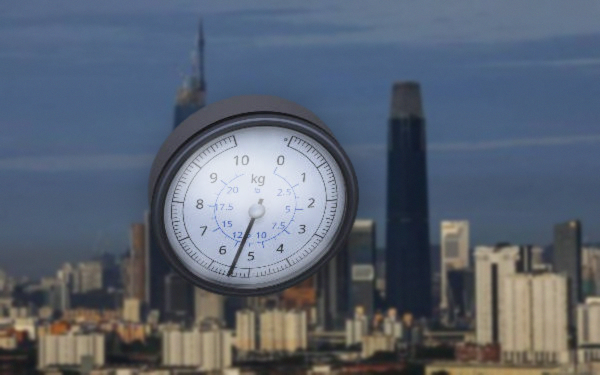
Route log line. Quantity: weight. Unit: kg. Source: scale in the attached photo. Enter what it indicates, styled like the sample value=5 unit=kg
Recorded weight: value=5.5 unit=kg
